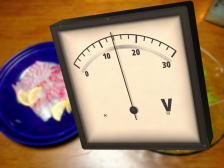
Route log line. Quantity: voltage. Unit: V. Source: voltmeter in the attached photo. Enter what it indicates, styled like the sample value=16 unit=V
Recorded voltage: value=14 unit=V
